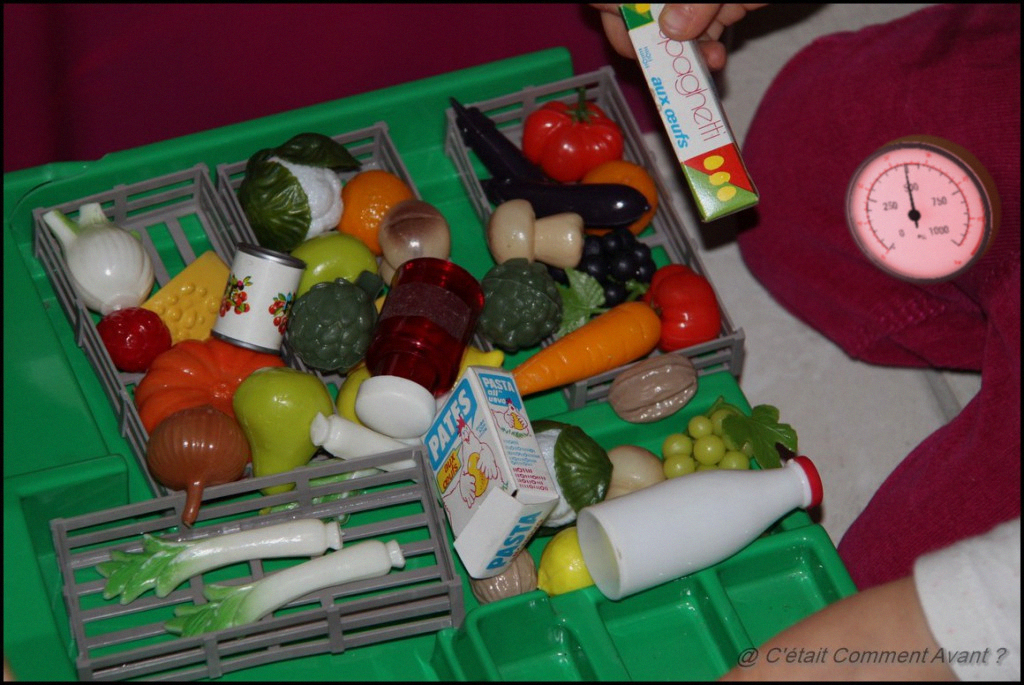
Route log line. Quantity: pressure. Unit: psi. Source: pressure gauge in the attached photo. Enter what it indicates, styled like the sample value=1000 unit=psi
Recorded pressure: value=500 unit=psi
